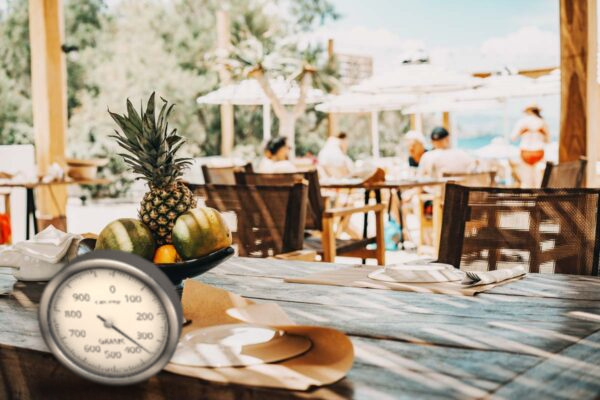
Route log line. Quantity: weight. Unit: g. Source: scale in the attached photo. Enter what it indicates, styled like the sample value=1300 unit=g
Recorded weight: value=350 unit=g
